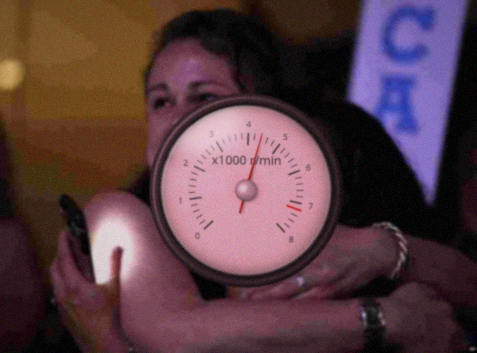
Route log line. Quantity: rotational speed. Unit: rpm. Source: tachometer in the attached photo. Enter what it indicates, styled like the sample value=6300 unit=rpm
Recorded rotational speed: value=4400 unit=rpm
